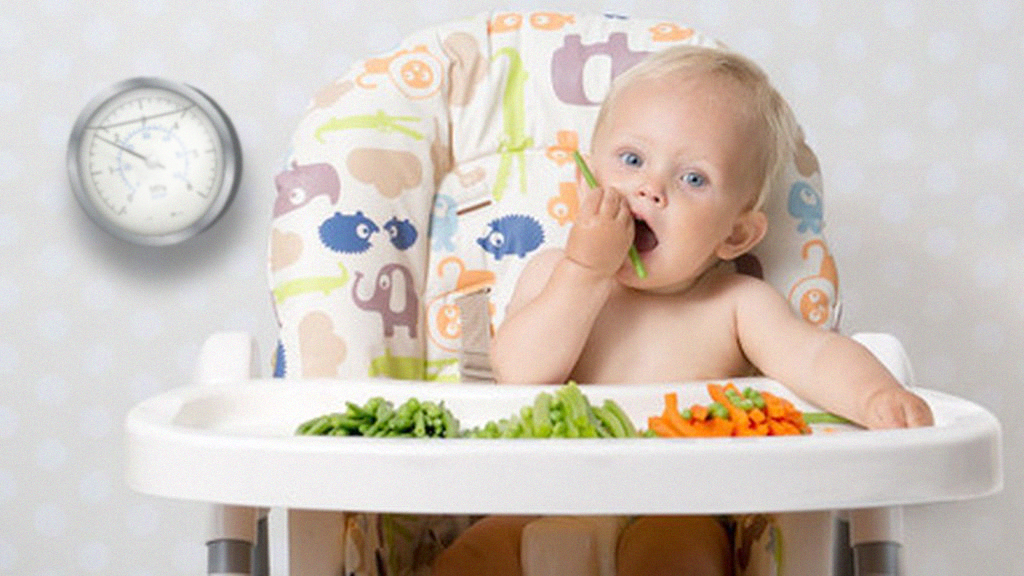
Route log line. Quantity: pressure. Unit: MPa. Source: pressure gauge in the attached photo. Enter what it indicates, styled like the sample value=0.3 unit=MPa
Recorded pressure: value=1.8 unit=MPa
